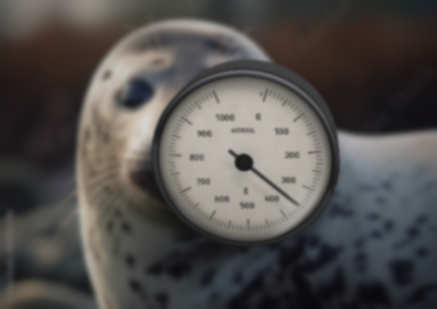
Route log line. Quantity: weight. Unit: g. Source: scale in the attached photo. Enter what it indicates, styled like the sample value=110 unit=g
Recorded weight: value=350 unit=g
